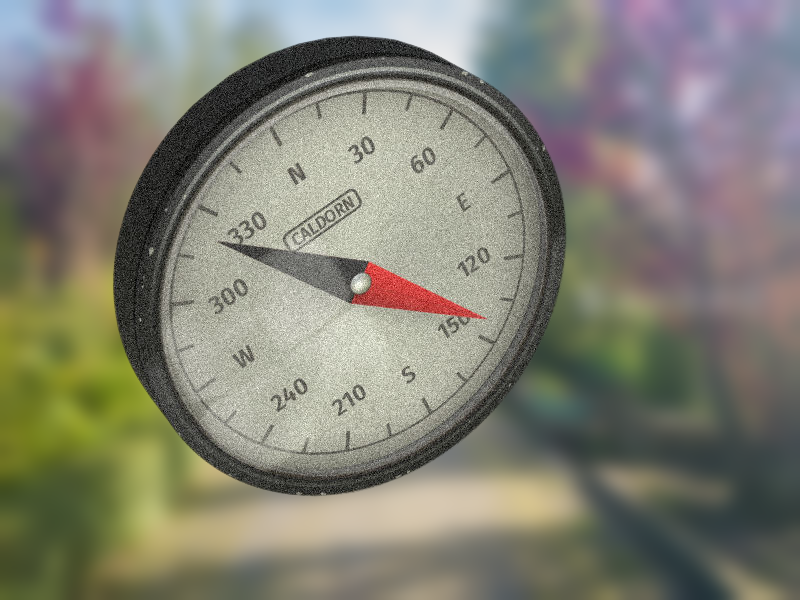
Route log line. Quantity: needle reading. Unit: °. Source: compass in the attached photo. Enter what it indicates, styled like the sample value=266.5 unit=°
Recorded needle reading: value=142.5 unit=°
